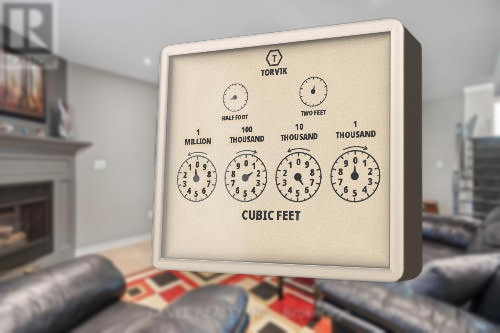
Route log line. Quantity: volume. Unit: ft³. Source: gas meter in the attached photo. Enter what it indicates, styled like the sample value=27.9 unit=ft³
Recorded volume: value=16000 unit=ft³
